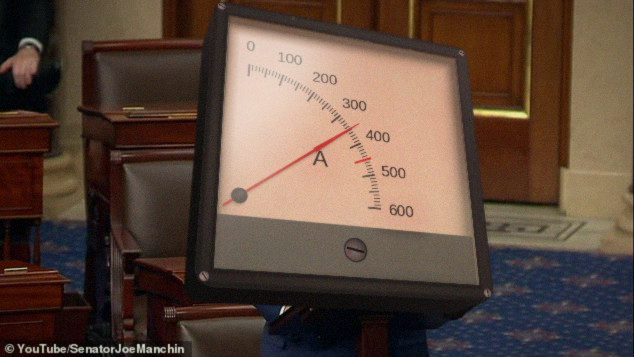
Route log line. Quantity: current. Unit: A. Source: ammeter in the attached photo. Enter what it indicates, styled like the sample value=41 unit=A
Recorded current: value=350 unit=A
